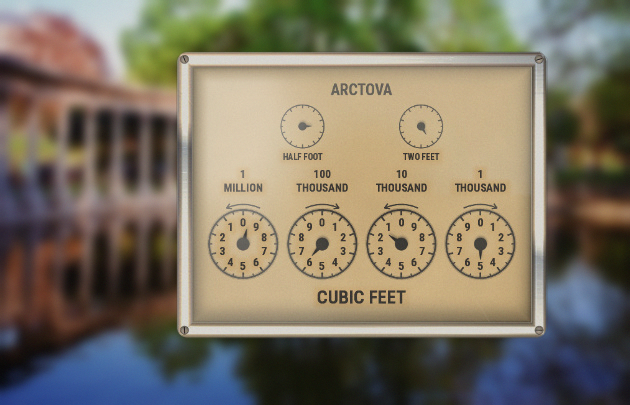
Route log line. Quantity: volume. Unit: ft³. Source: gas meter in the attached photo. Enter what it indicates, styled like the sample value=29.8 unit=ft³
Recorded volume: value=961500 unit=ft³
